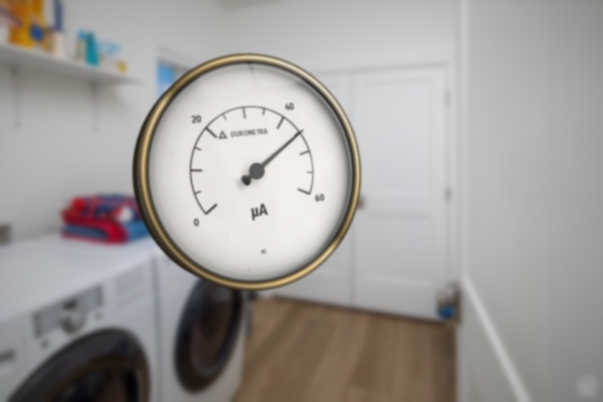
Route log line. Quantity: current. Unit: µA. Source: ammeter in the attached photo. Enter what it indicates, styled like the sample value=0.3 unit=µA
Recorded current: value=45 unit=µA
